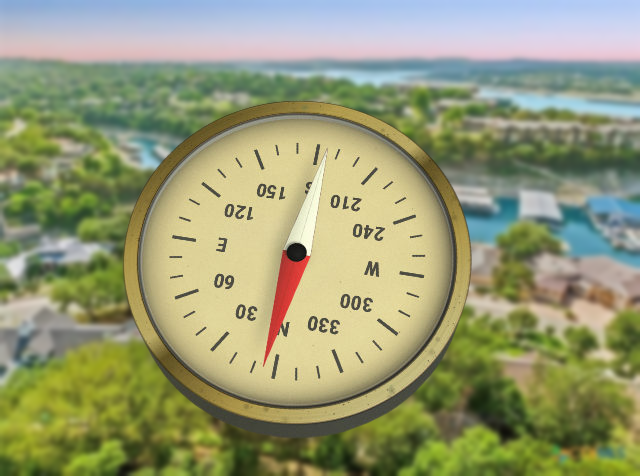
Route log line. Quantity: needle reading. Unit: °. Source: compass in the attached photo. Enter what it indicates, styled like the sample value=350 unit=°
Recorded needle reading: value=5 unit=°
